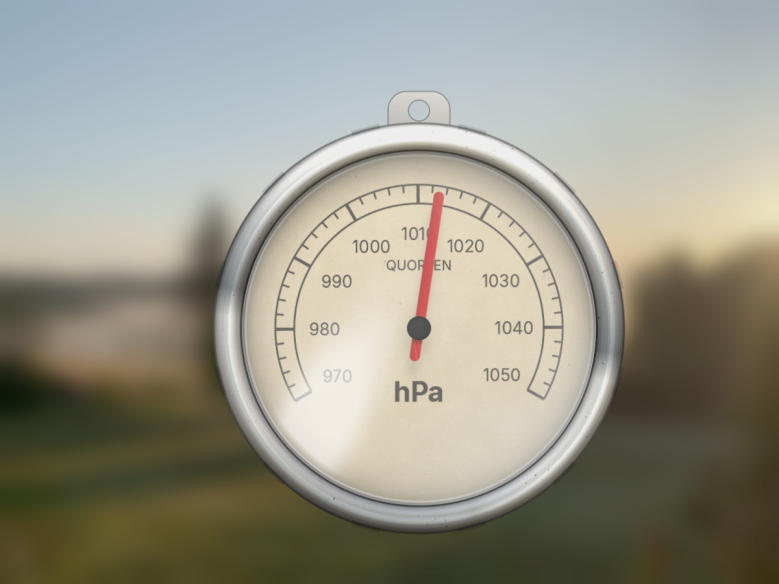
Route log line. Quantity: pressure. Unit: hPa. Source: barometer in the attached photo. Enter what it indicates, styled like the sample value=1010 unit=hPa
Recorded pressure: value=1013 unit=hPa
